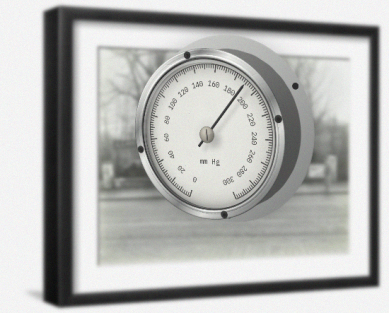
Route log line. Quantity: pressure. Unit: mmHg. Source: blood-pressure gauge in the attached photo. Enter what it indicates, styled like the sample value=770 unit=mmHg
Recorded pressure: value=190 unit=mmHg
